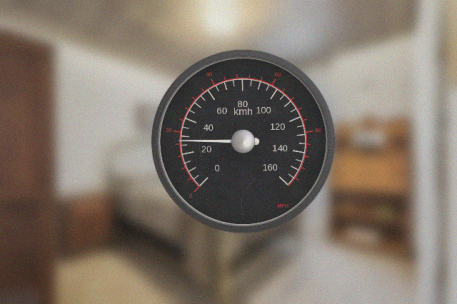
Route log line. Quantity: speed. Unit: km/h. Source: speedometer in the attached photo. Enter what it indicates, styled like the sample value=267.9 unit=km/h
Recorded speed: value=27.5 unit=km/h
